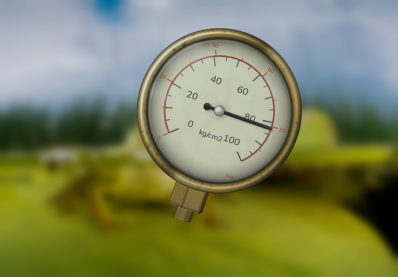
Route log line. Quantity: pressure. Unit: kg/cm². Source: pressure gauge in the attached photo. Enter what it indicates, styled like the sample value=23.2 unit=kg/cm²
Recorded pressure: value=82.5 unit=kg/cm²
